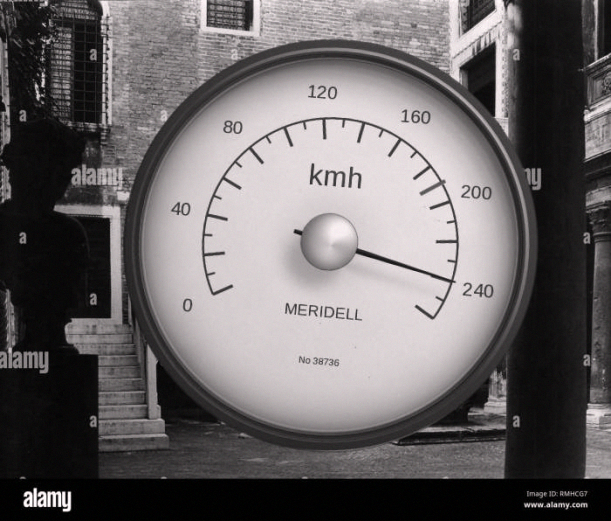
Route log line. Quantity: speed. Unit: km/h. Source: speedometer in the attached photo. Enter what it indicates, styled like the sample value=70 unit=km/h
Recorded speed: value=240 unit=km/h
